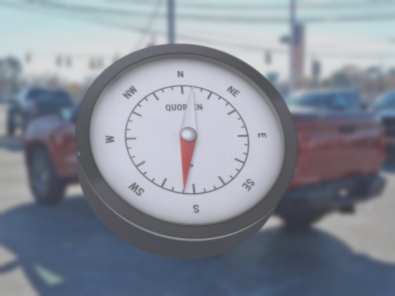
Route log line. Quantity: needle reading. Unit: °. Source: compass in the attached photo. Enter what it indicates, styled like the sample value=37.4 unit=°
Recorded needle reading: value=190 unit=°
